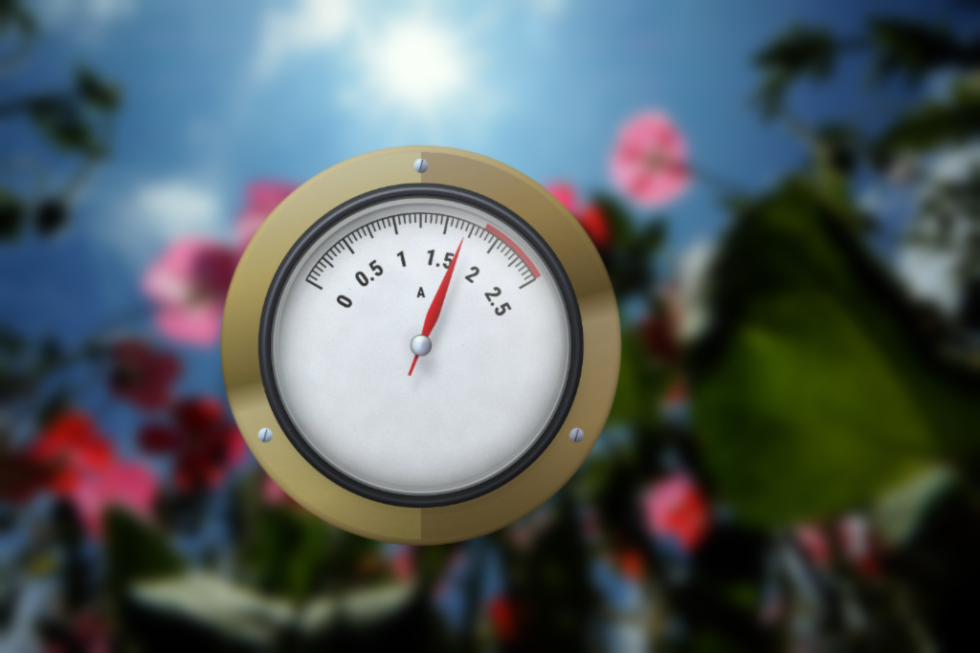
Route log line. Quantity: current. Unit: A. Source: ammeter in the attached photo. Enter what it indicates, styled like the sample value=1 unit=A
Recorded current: value=1.7 unit=A
